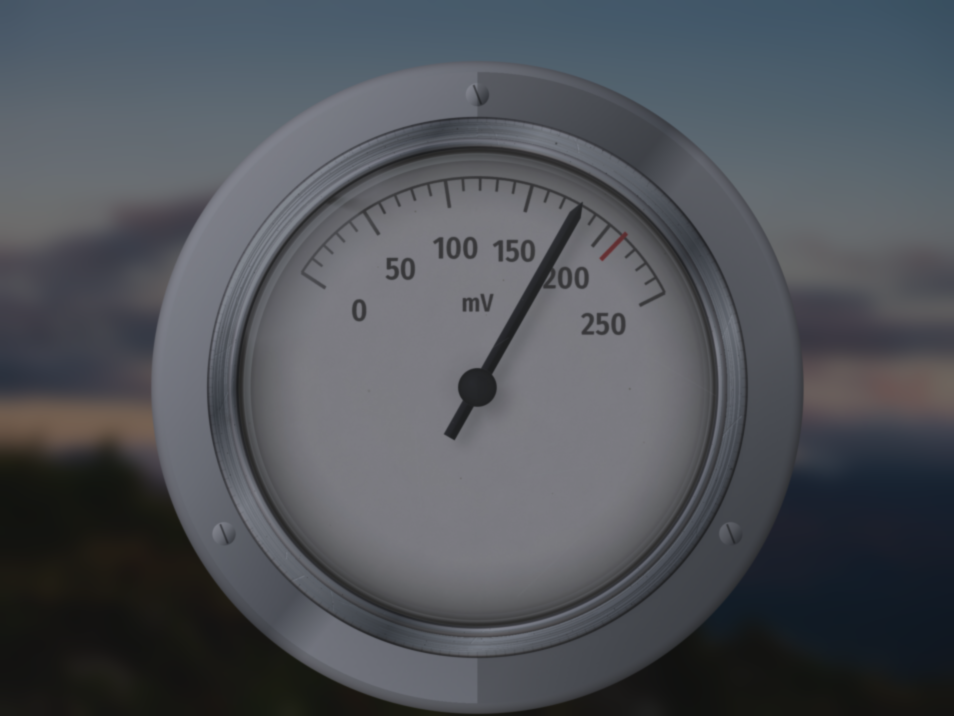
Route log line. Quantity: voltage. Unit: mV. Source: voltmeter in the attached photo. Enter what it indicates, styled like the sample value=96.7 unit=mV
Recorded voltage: value=180 unit=mV
